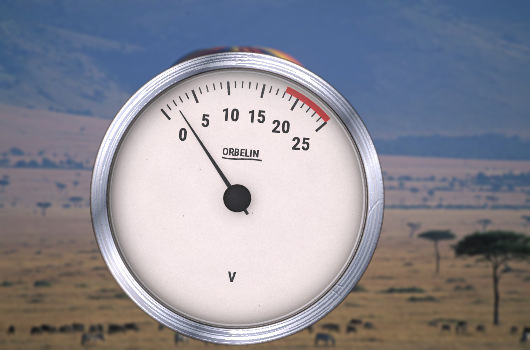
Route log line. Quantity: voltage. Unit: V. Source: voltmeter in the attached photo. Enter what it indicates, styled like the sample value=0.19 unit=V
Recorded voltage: value=2 unit=V
